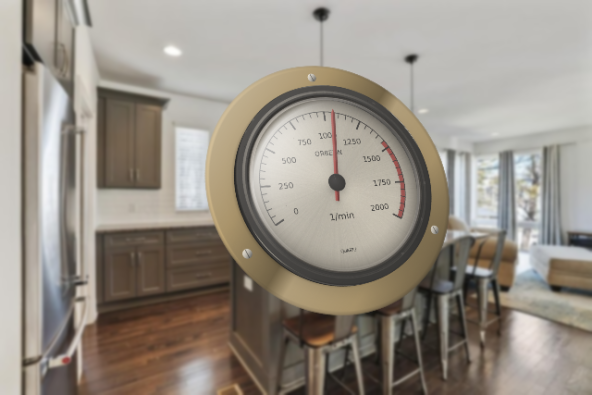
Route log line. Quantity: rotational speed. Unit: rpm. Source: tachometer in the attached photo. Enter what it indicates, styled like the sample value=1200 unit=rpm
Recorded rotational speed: value=1050 unit=rpm
